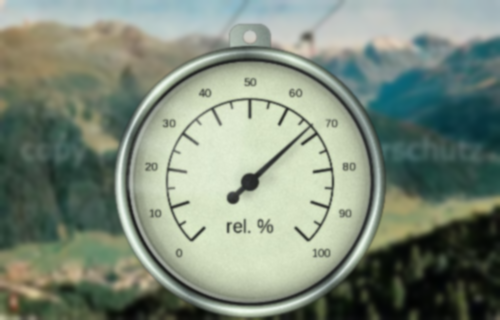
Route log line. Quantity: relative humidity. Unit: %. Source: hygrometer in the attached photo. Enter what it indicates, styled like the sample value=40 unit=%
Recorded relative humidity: value=67.5 unit=%
